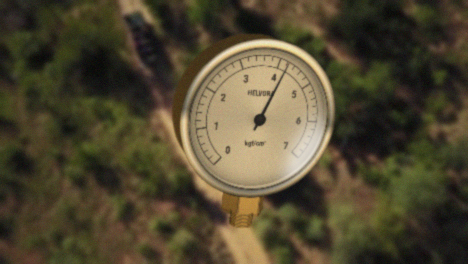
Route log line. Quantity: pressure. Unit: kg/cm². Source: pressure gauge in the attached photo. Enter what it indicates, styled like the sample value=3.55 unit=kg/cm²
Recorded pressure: value=4.2 unit=kg/cm²
